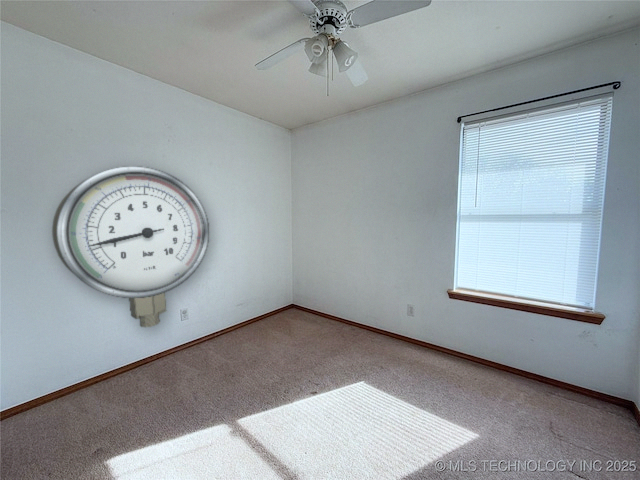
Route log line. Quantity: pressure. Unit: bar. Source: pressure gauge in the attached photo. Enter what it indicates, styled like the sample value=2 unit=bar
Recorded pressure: value=1.2 unit=bar
